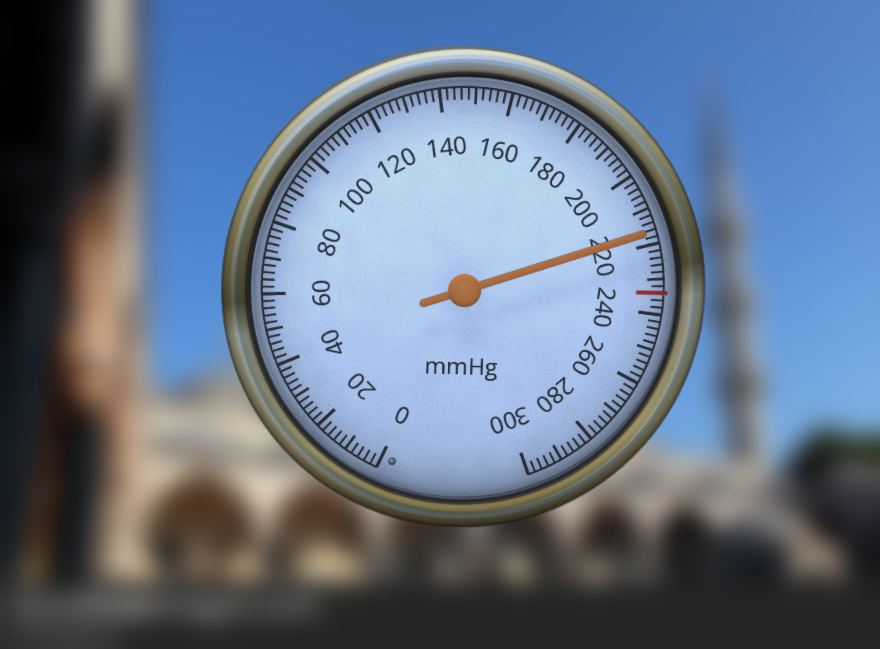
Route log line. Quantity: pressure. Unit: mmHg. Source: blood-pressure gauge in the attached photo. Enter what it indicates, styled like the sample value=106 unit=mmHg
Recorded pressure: value=216 unit=mmHg
